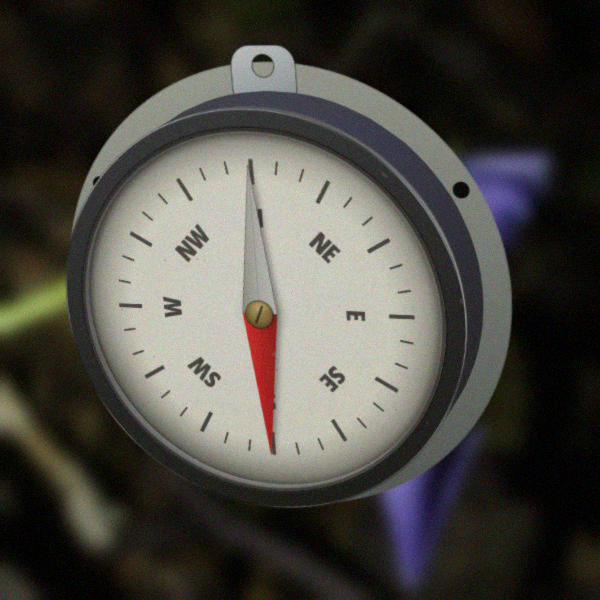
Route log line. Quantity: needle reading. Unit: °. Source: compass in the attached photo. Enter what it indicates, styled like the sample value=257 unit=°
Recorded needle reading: value=180 unit=°
